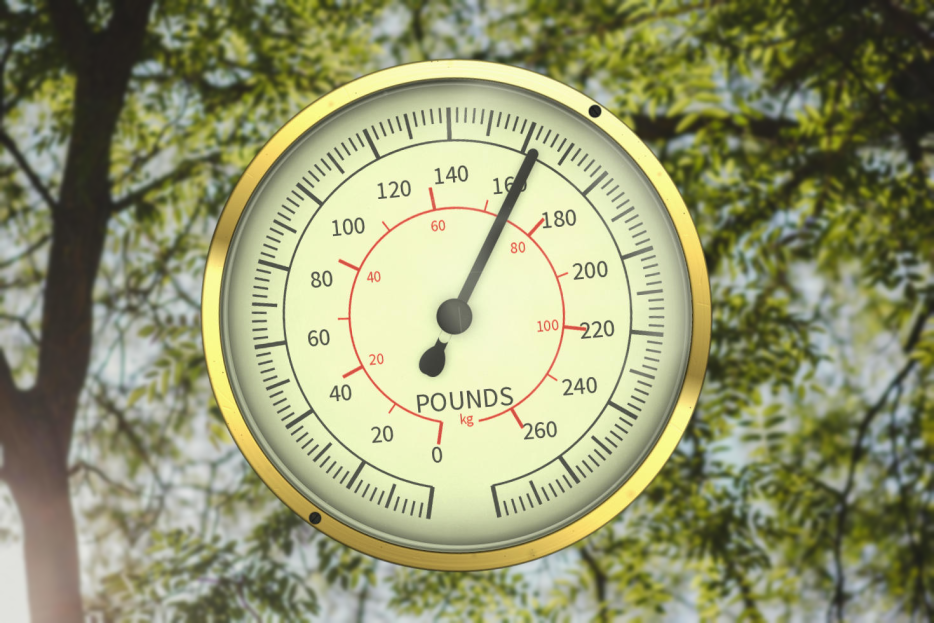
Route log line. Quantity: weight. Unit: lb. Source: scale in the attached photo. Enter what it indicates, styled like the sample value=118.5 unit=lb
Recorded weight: value=163 unit=lb
